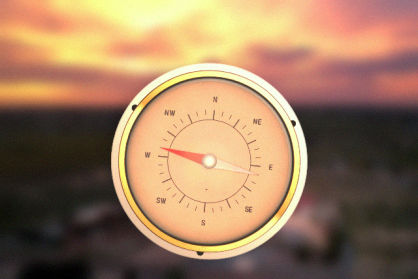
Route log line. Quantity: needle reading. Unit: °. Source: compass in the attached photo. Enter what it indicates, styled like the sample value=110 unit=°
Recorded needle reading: value=280 unit=°
